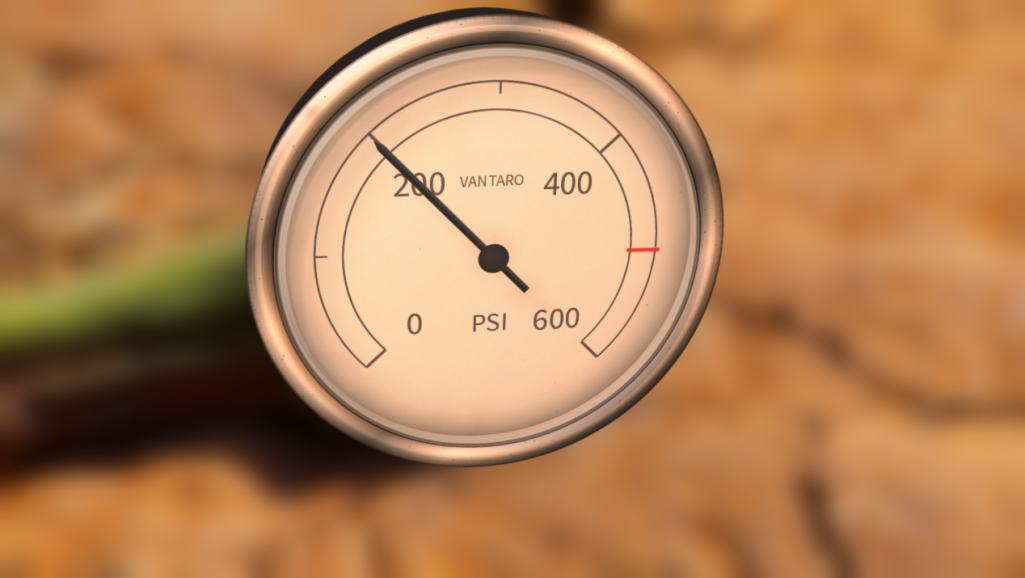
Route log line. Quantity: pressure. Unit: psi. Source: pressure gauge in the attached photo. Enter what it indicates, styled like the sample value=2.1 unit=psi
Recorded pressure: value=200 unit=psi
